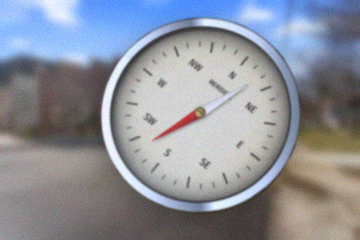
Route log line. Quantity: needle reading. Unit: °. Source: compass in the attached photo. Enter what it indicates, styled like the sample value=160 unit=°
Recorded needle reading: value=200 unit=°
